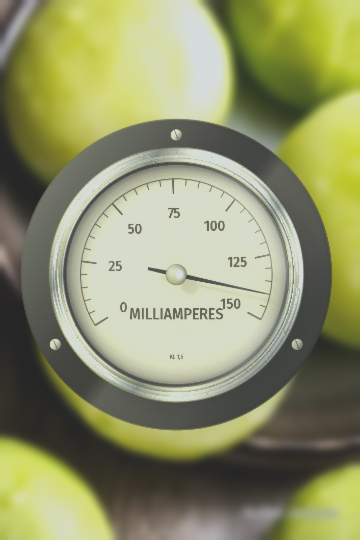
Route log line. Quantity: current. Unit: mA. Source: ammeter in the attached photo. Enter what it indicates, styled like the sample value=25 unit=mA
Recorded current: value=140 unit=mA
